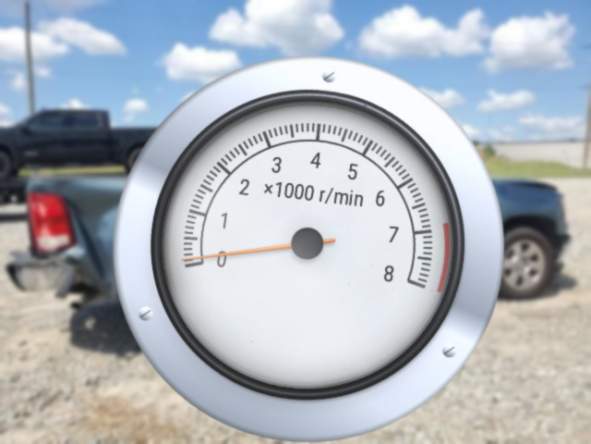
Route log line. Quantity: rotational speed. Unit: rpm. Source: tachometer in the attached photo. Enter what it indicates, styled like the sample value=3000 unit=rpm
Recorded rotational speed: value=100 unit=rpm
